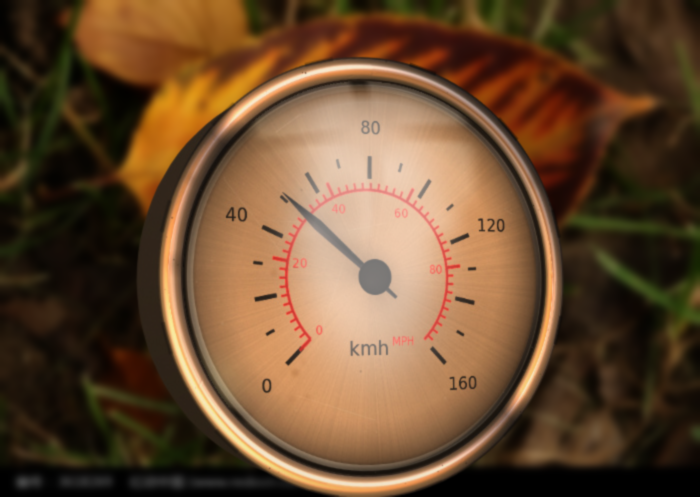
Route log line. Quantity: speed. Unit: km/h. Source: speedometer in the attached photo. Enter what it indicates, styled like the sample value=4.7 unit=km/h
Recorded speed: value=50 unit=km/h
